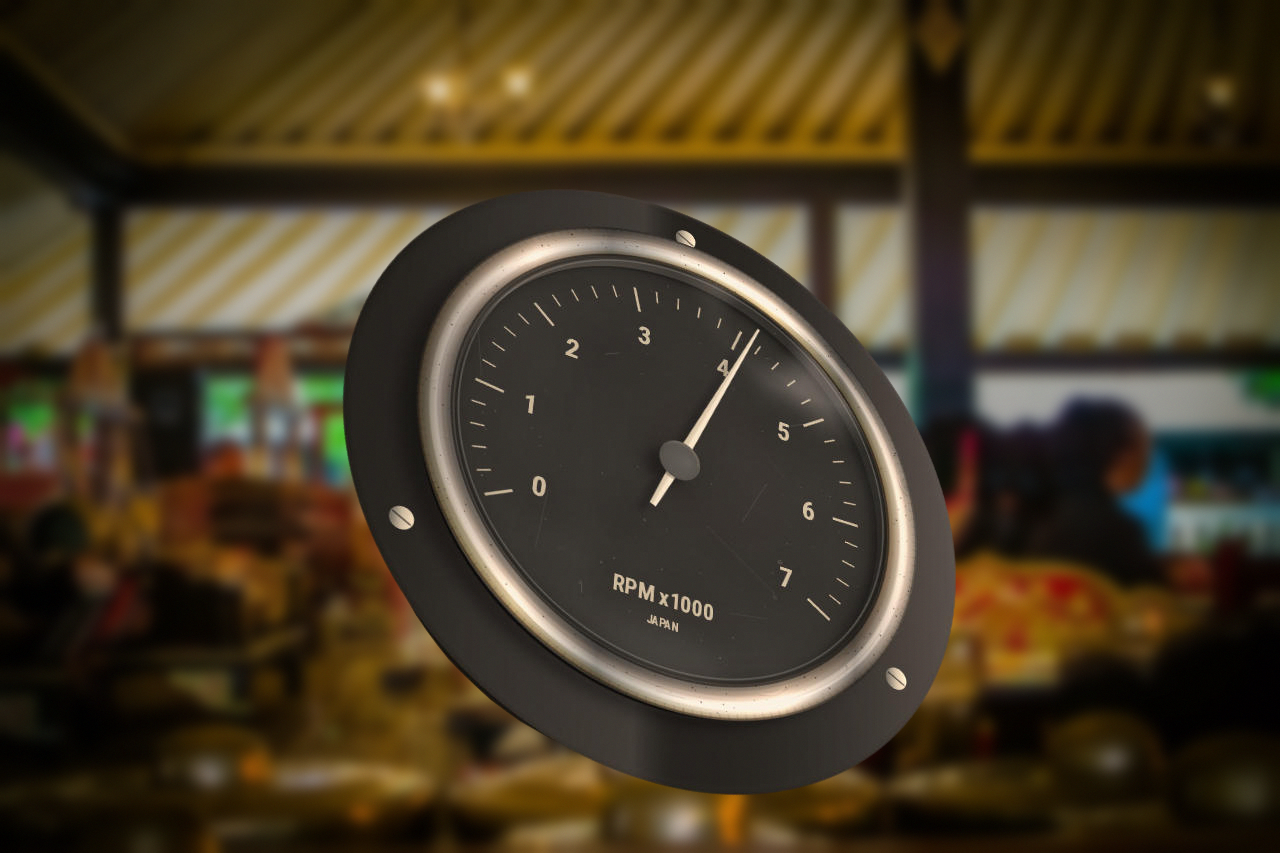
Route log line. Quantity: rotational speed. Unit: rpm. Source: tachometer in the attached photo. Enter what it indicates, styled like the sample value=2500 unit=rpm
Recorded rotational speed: value=4100 unit=rpm
